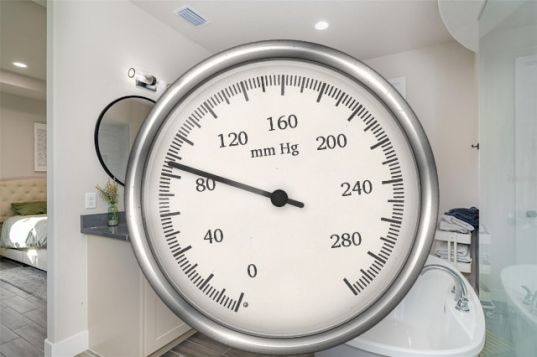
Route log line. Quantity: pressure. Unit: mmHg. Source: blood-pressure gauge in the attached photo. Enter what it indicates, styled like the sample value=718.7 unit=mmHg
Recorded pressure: value=86 unit=mmHg
